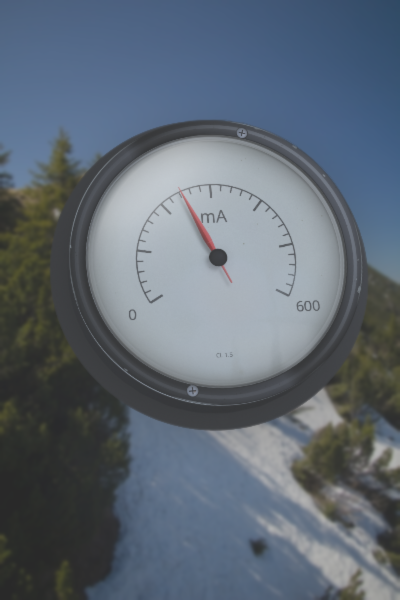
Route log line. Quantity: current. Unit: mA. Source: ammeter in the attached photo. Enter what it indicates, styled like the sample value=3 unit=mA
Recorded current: value=240 unit=mA
